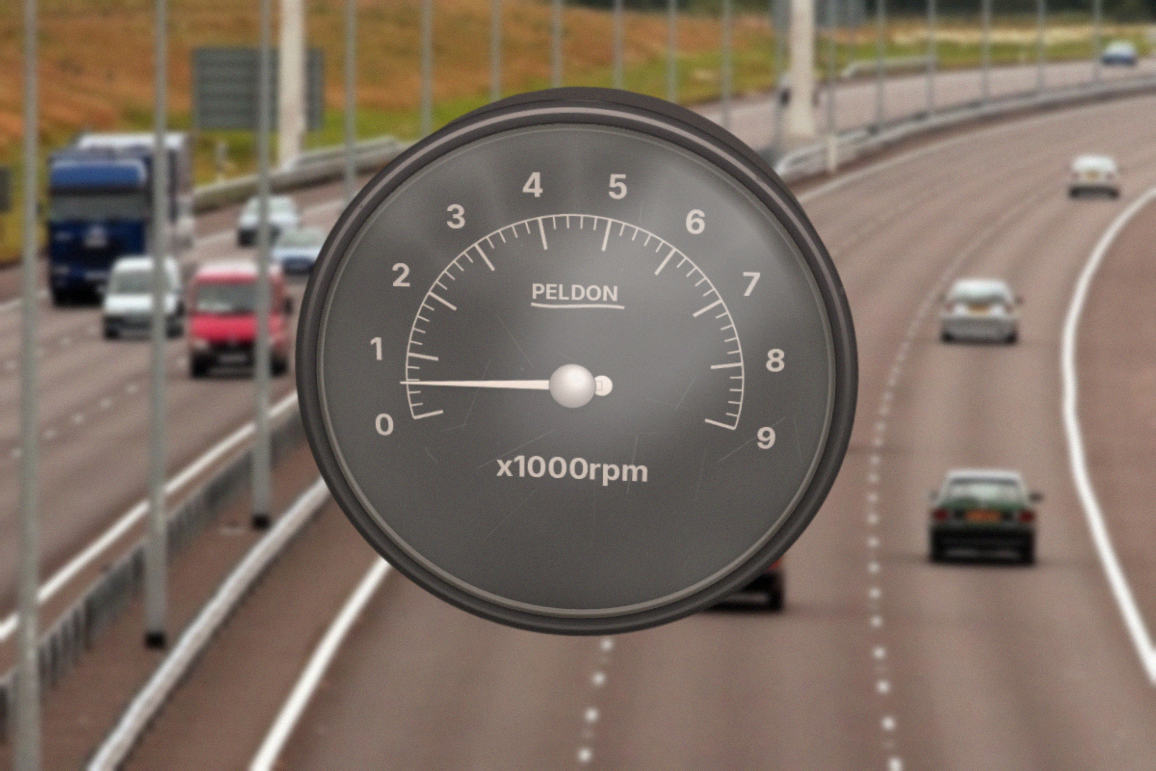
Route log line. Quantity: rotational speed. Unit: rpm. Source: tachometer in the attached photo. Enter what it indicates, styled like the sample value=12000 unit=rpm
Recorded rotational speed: value=600 unit=rpm
